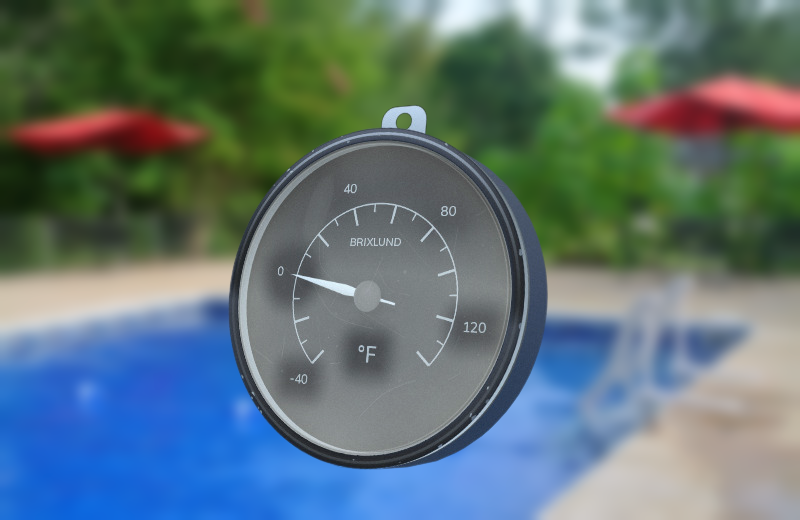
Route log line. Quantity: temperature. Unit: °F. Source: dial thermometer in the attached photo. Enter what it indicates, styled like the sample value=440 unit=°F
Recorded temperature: value=0 unit=°F
